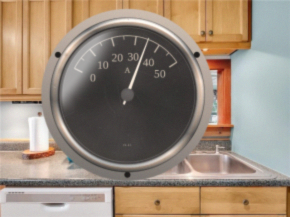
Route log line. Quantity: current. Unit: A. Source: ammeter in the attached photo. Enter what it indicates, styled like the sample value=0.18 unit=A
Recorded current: value=35 unit=A
